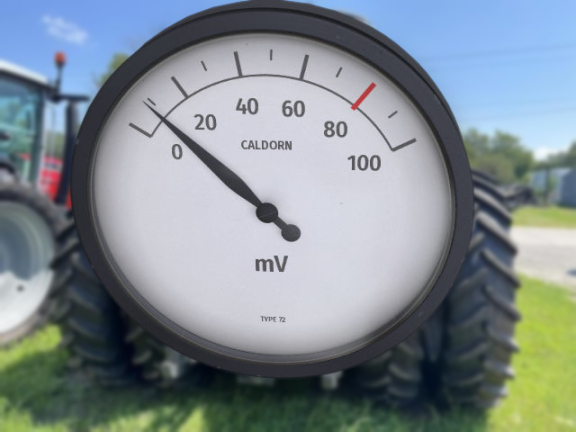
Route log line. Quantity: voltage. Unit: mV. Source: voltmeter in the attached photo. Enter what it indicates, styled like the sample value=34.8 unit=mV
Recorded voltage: value=10 unit=mV
